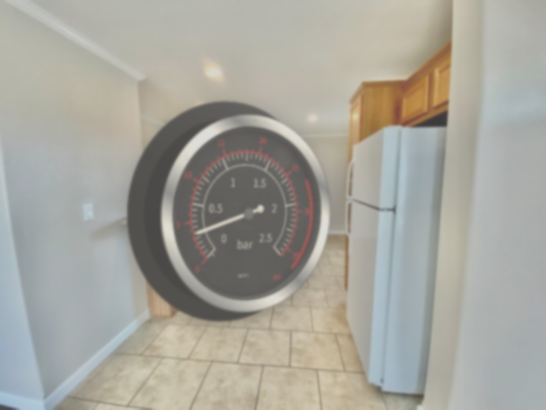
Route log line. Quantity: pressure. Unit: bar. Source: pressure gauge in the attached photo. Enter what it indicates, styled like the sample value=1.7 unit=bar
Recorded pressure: value=0.25 unit=bar
